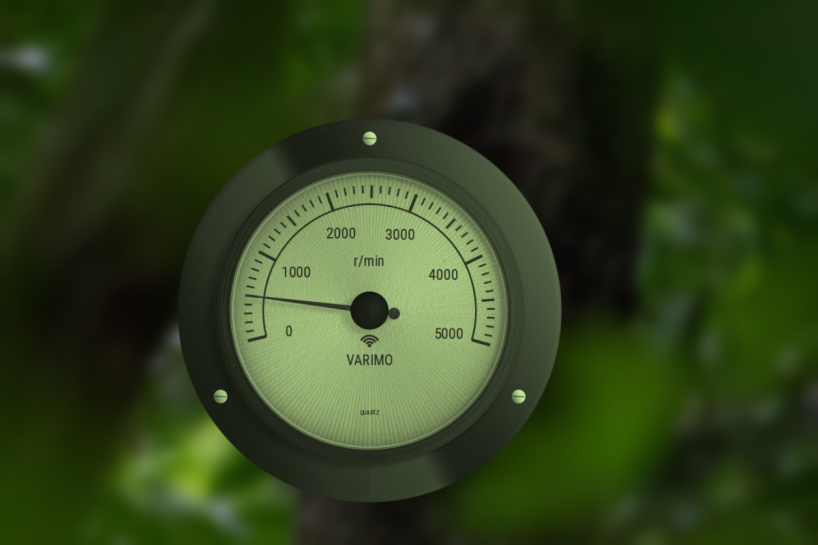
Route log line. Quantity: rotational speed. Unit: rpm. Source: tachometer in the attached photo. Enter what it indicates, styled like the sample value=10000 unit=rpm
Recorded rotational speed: value=500 unit=rpm
